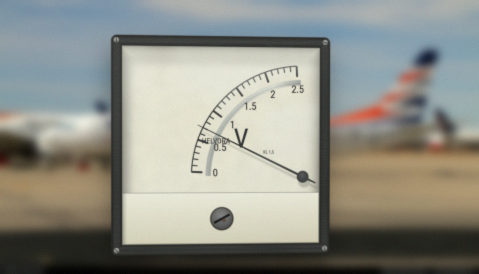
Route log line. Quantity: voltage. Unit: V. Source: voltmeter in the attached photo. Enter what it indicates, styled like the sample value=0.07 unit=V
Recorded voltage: value=0.7 unit=V
